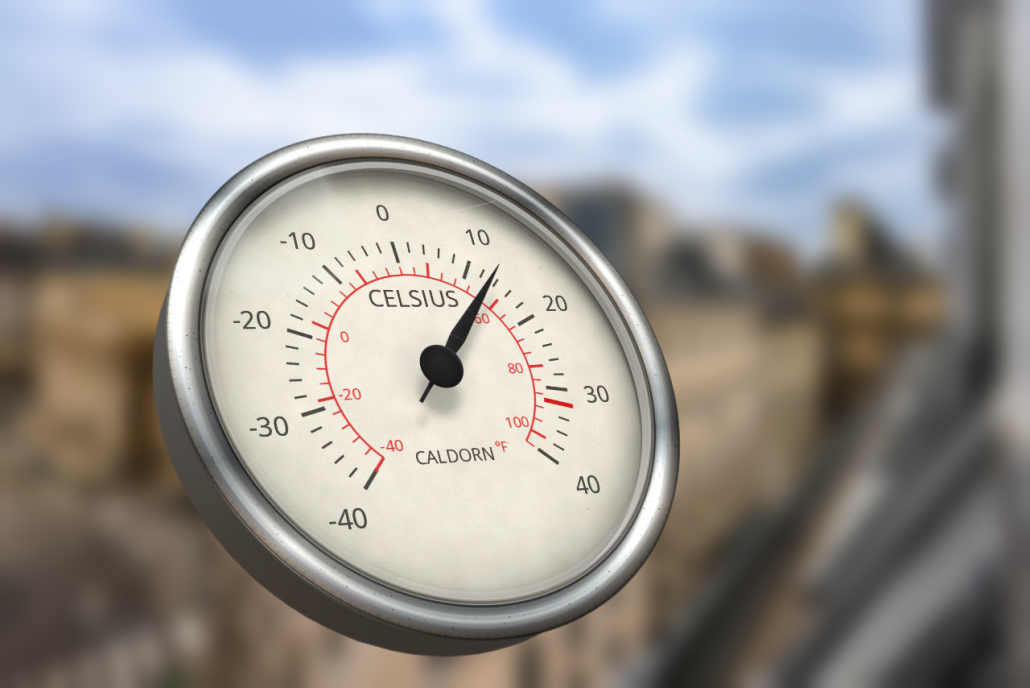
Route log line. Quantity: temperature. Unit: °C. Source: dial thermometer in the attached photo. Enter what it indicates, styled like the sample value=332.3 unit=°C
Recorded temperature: value=13 unit=°C
